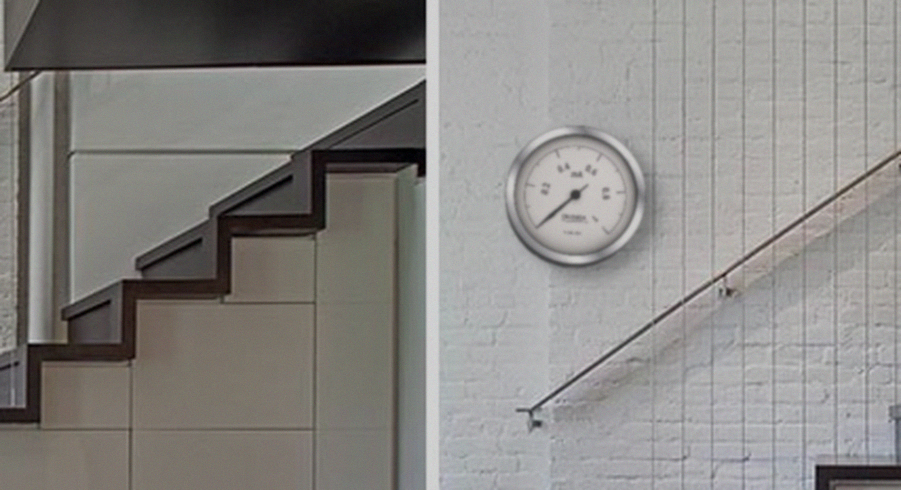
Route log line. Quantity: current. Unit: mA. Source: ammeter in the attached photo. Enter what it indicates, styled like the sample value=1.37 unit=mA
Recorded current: value=0 unit=mA
